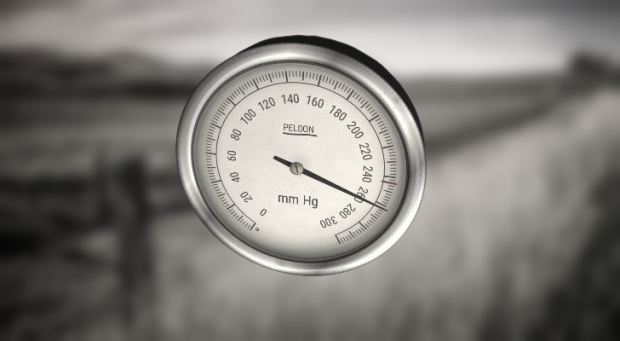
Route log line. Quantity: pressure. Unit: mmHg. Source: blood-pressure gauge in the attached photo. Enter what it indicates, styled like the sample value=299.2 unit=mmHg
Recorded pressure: value=260 unit=mmHg
